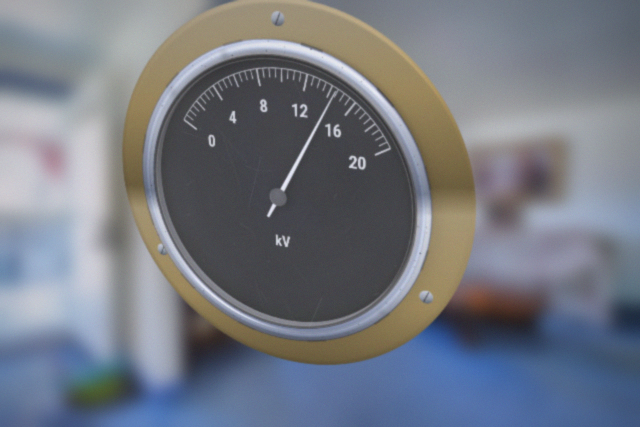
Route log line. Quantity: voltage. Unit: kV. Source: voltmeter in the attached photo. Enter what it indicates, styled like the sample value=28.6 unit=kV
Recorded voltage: value=14.5 unit=kV
